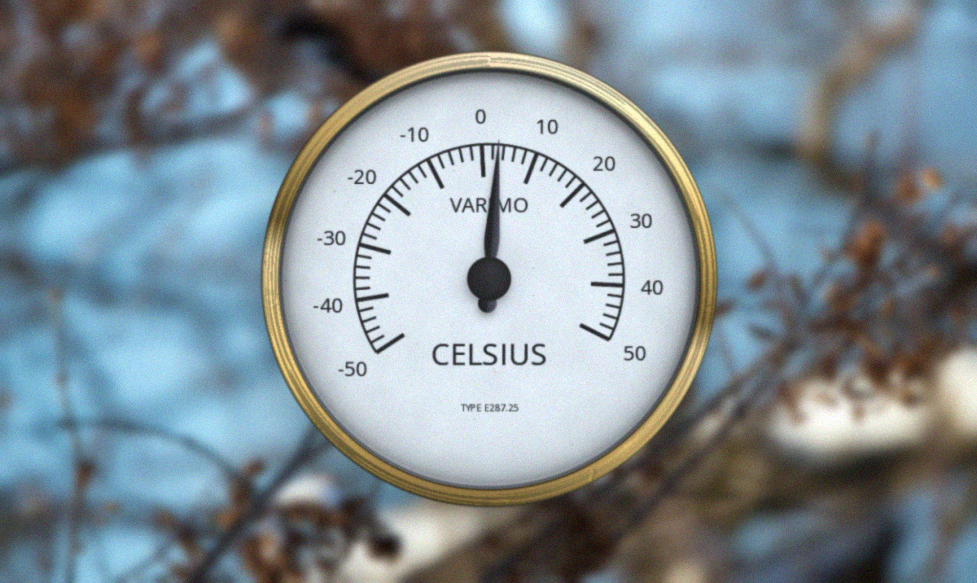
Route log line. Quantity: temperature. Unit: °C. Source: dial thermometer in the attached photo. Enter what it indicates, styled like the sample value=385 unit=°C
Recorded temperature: value=3 unit=°C
